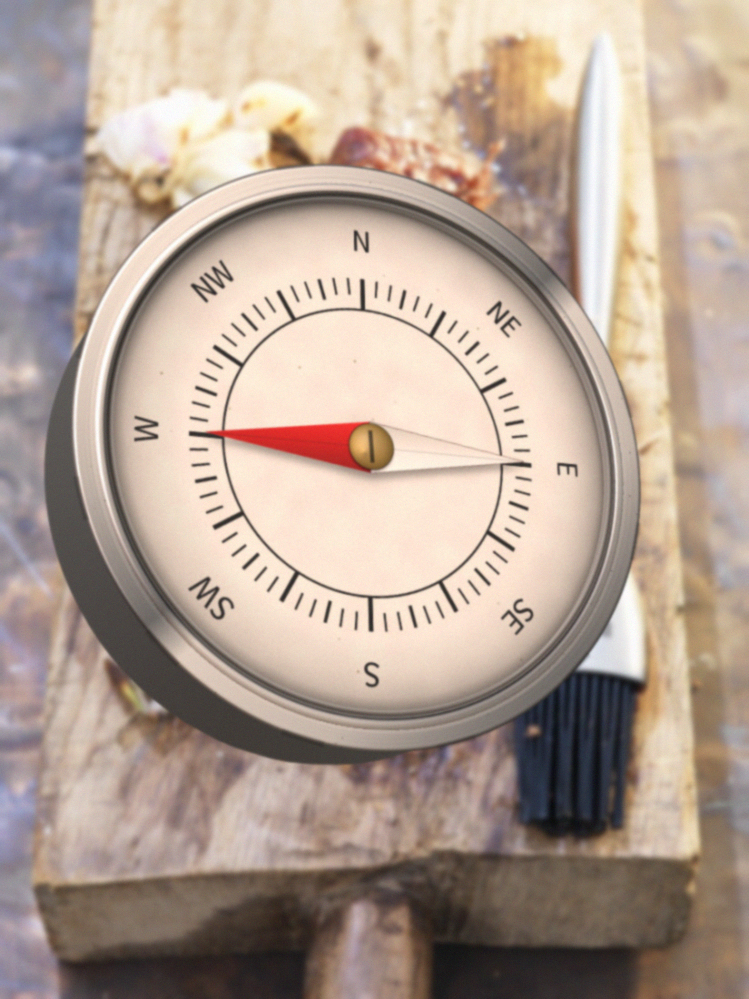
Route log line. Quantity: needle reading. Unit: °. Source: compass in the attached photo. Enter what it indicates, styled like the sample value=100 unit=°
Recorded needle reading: value=270 unit=°
